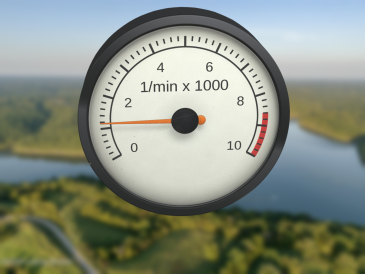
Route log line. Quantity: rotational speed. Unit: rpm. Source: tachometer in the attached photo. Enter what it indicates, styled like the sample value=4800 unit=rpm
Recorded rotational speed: value=1200 unit=rpm
